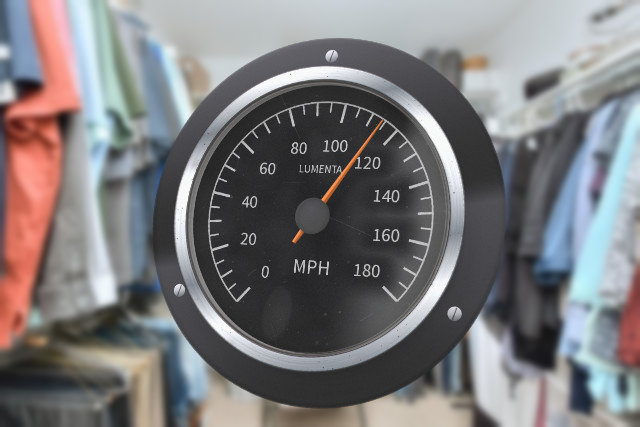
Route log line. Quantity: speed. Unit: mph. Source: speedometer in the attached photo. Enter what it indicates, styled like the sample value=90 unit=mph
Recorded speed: value=115 unit=mph
